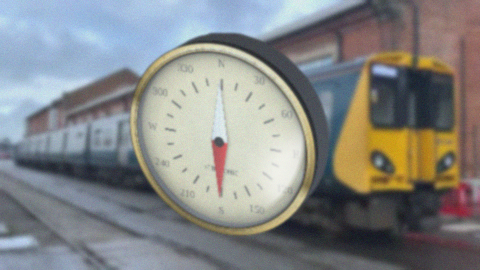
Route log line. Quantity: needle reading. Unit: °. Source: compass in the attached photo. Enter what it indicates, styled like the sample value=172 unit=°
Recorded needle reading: value=180 unit=°
